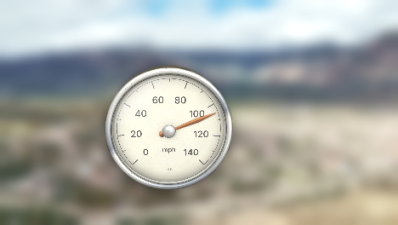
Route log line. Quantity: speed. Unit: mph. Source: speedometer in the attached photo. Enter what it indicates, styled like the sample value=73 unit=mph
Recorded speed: value=105 unit=mph
